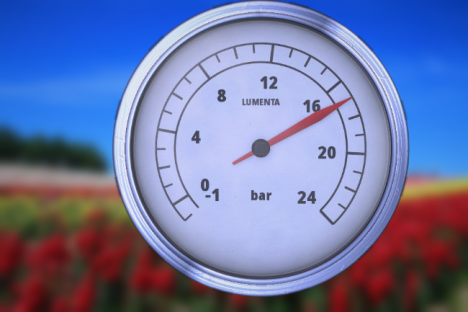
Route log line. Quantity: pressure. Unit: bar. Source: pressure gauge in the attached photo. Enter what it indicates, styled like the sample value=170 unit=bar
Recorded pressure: value=17 unit=bar
